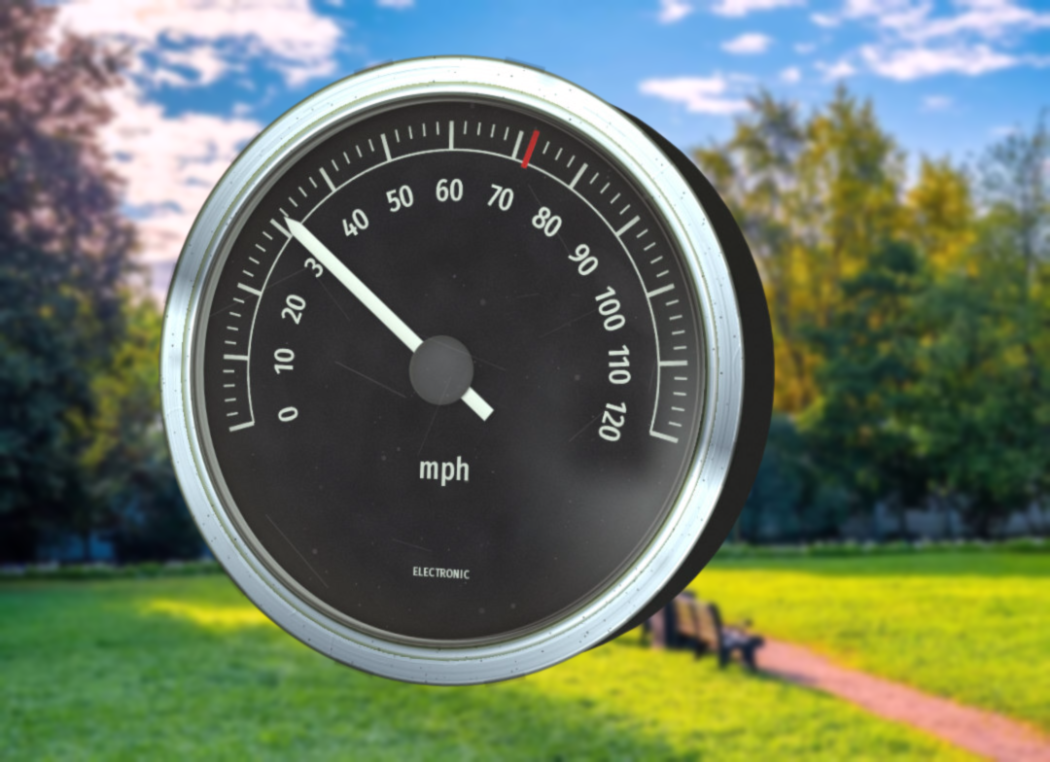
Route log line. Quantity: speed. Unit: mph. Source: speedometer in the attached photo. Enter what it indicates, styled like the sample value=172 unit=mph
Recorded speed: value=32 unit=mph
